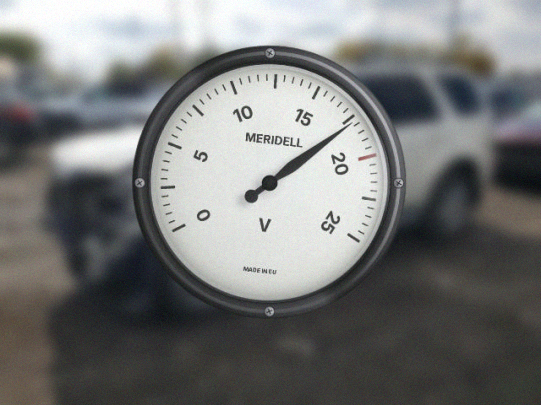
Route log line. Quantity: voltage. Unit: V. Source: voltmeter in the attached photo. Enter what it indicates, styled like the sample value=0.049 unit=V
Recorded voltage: value=17.75 unit=V
